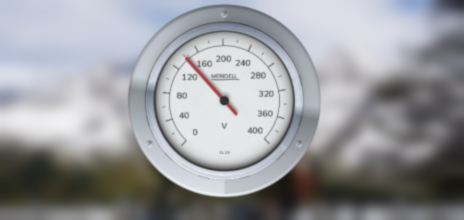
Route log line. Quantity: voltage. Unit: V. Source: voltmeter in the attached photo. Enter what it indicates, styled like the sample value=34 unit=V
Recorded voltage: value=140 unit=V
